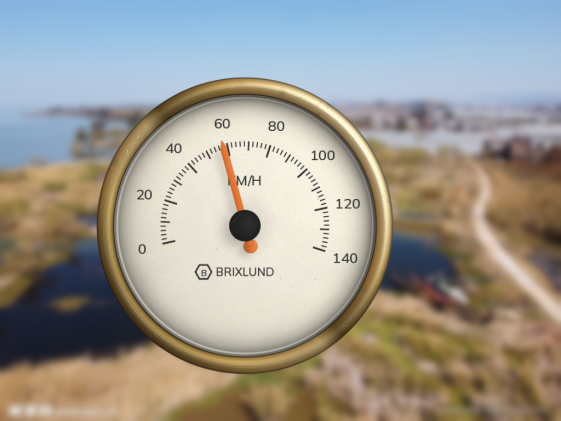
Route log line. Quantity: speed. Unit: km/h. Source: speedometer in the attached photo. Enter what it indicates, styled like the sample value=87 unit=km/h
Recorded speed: value=58 unit=km/h
